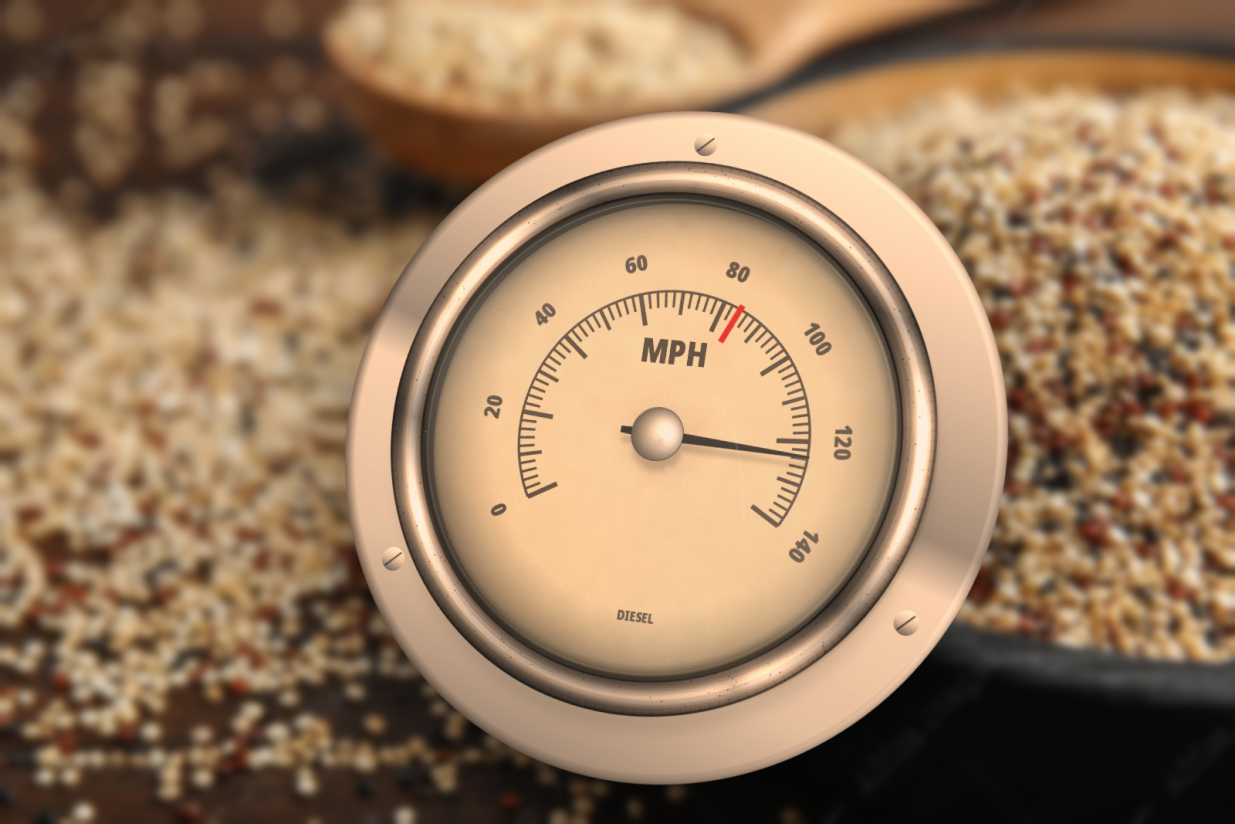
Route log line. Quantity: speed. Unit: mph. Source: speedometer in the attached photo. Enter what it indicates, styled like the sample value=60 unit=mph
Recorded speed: value=124 unit=mph
